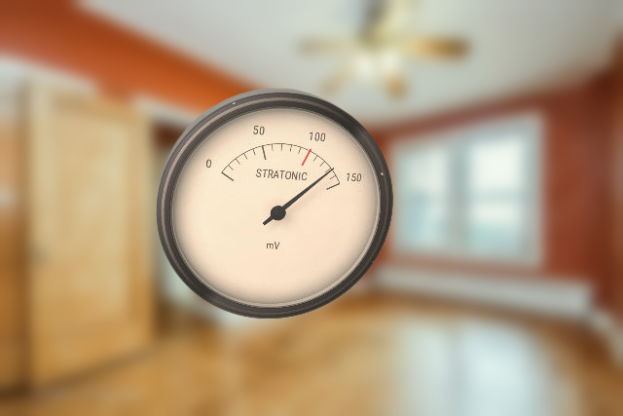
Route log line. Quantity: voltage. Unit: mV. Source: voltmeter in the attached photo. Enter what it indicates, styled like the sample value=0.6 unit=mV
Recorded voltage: value=130 unit=mV
